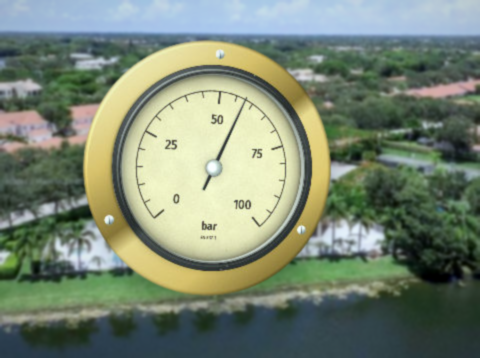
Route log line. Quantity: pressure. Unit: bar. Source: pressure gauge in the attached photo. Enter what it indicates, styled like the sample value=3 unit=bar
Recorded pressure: value=57.5 unit=bar
